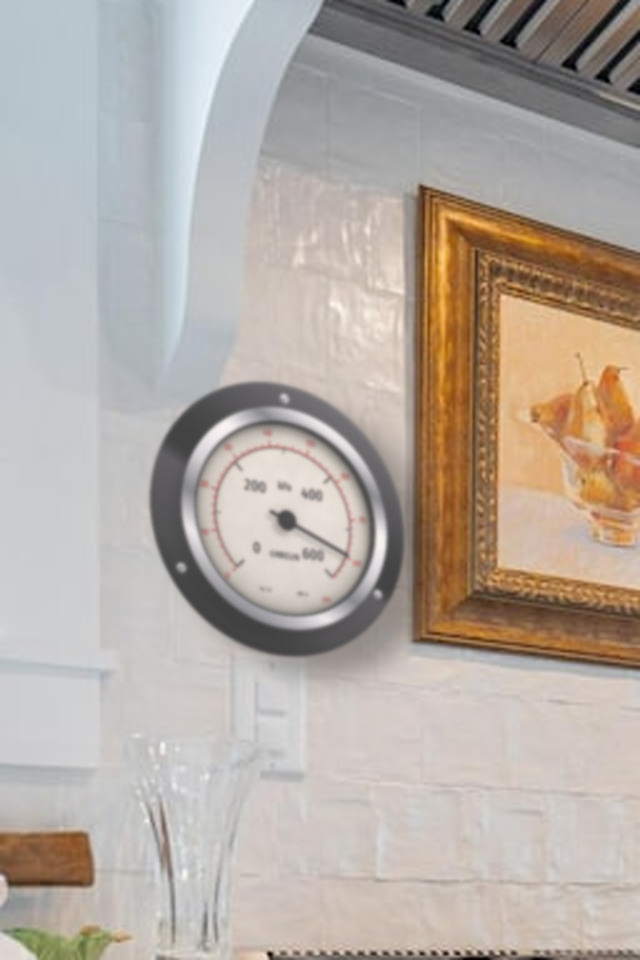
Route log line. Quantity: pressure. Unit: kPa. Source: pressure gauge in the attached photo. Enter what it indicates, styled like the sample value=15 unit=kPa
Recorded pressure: value=550 unit=kPa
